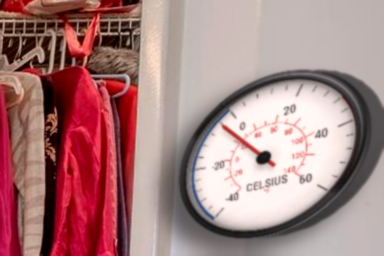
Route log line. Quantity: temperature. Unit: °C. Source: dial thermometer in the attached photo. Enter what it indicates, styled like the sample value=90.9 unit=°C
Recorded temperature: value=-4 unit=°C
